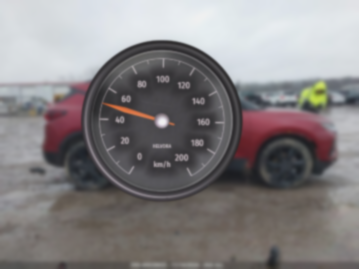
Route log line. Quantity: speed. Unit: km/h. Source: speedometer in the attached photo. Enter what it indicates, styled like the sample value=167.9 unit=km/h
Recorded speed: value=50 unit=km/h
